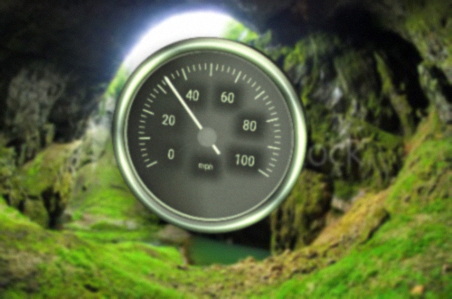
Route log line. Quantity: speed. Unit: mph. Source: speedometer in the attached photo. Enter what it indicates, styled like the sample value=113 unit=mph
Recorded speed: value=34 unit=mph
